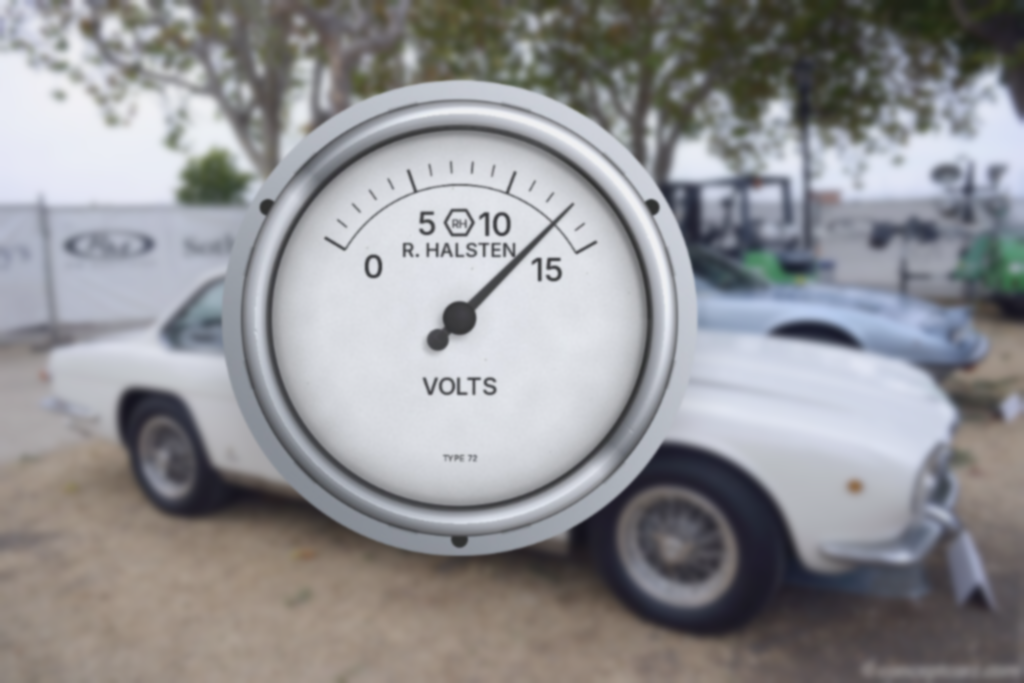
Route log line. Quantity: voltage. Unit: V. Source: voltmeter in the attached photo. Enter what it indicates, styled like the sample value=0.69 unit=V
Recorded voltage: value=13 unit=V
